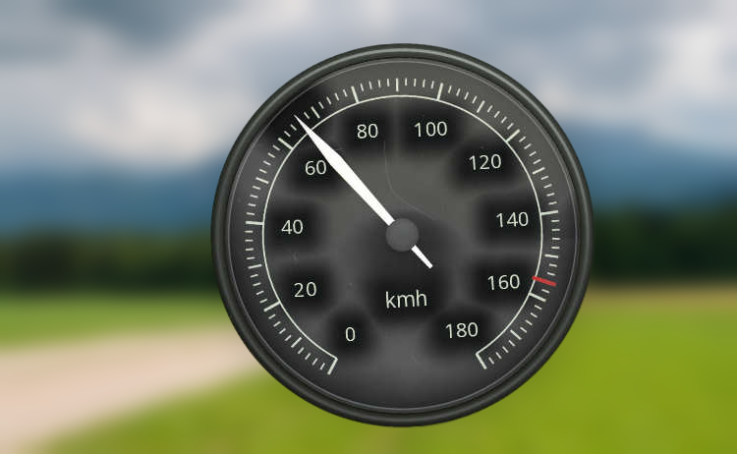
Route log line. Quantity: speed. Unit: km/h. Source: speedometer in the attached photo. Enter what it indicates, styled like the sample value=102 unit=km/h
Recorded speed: value=66 unit=km/h
